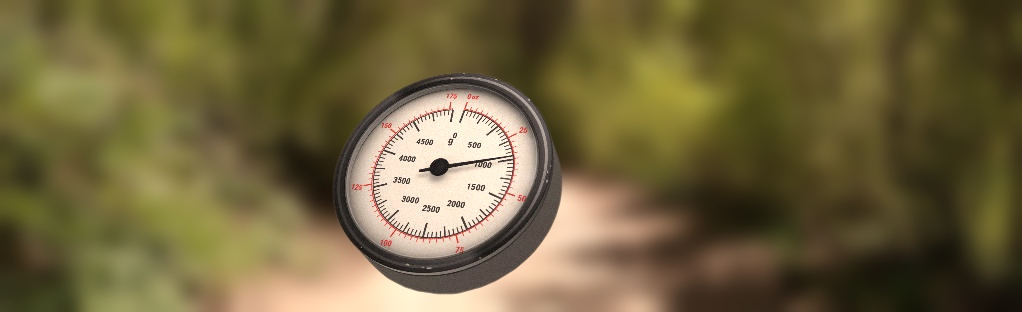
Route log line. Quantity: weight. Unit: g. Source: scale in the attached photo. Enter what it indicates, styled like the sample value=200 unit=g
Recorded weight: value=1000 unit=g
